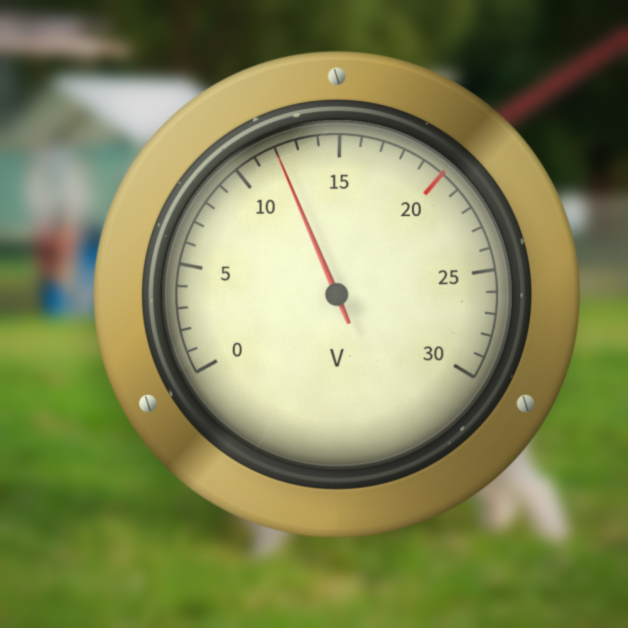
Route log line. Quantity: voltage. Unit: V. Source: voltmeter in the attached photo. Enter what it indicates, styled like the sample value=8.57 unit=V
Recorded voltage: value=12 unit=V
